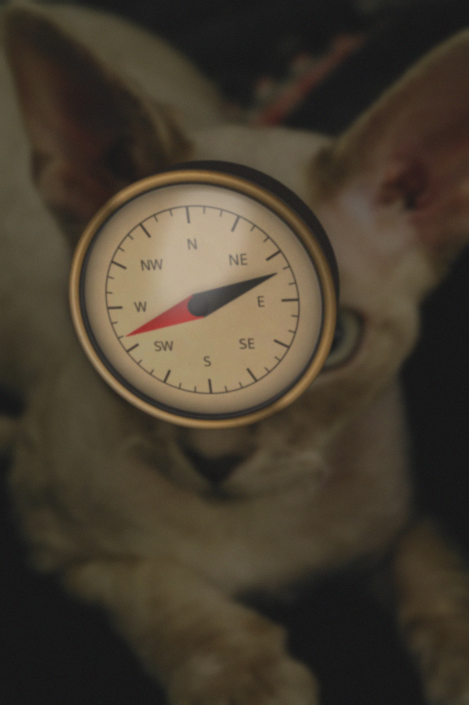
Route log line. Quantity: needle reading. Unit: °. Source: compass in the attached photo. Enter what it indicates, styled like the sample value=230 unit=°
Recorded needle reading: value=250 unit=°
